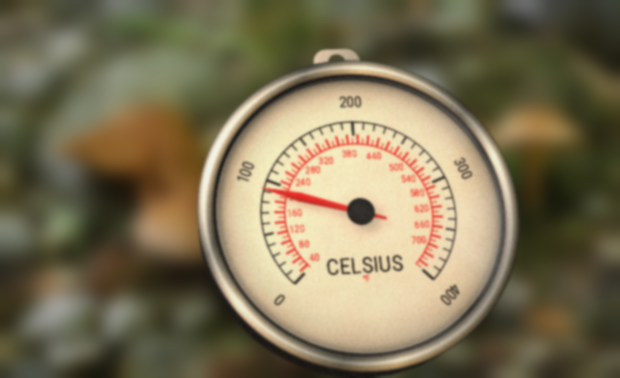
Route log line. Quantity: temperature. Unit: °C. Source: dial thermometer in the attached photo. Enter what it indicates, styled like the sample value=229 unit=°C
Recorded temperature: value=90 unit=°C
